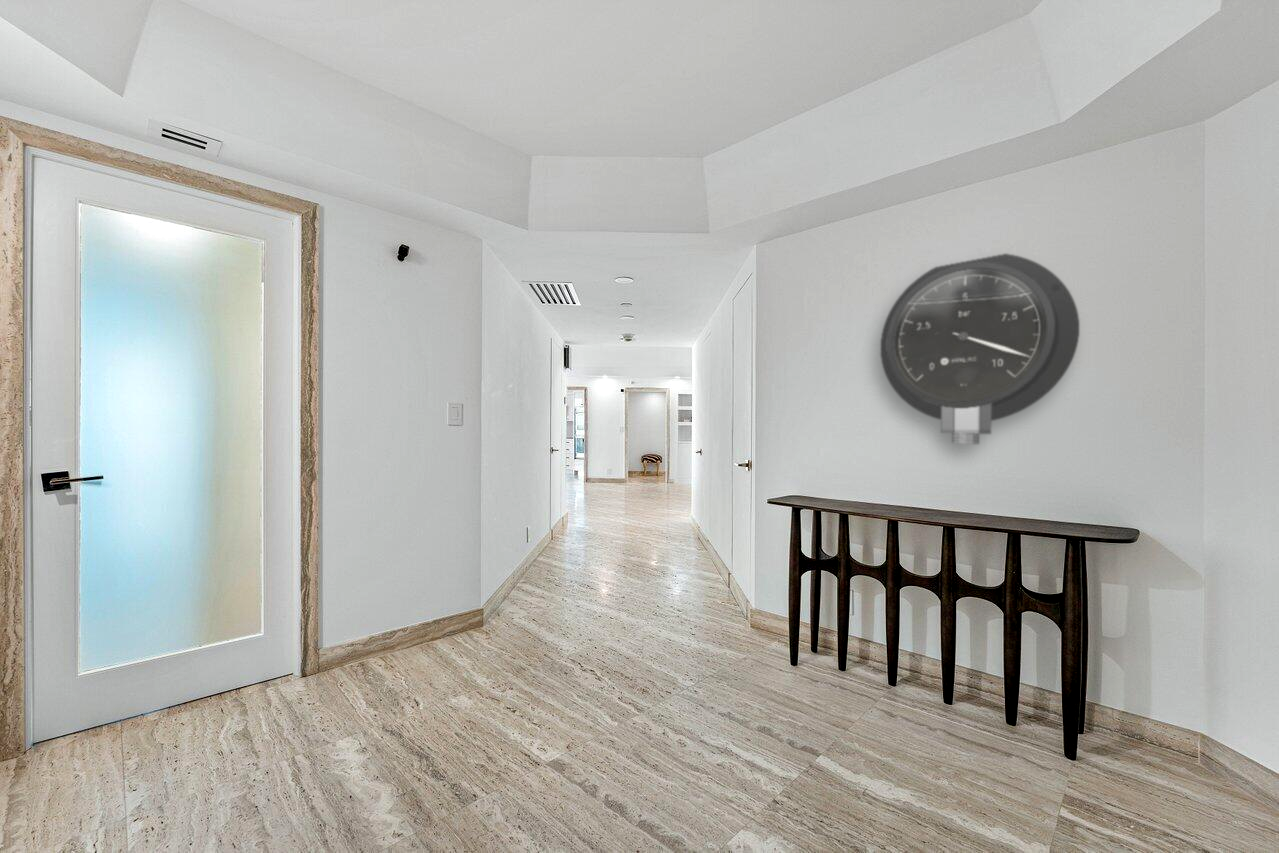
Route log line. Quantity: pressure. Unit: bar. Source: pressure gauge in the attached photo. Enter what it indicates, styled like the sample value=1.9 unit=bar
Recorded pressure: value=9.25 unit=bar
